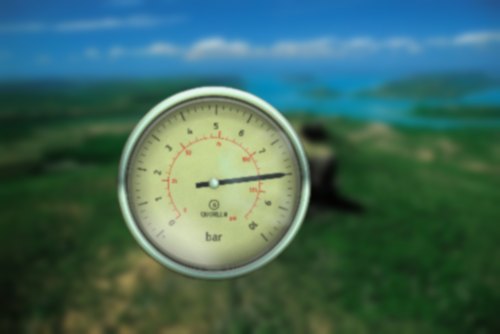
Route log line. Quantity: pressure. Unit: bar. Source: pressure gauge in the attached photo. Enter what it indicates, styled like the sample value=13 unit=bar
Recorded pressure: value=8 unit=bar
